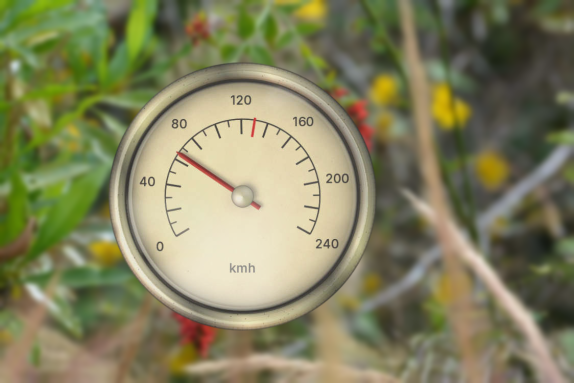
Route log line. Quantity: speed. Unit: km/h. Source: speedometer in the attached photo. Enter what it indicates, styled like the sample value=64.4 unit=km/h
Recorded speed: value=65 unit=km/h
